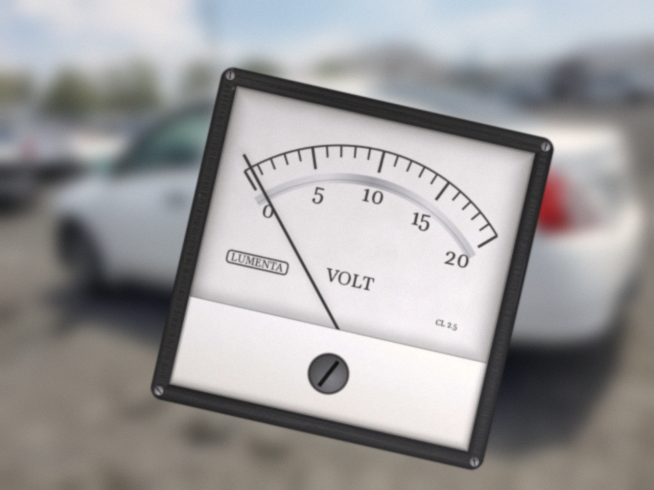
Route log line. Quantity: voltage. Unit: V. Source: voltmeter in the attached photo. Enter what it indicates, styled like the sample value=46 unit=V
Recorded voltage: value=0.5 unit=V
